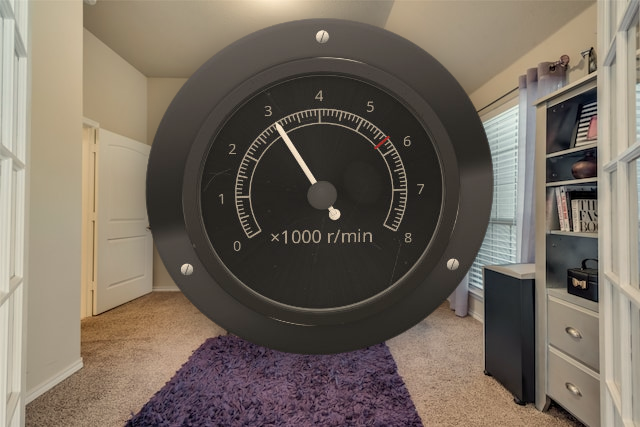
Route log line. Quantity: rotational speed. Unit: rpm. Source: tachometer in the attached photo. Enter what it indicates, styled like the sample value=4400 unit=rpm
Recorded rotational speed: value=3000 unit=rpm
